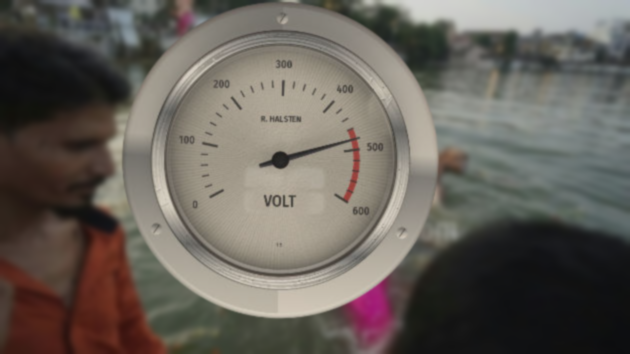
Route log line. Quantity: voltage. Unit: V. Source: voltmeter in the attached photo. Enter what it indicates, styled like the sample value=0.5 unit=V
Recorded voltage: value=480 unit=V
